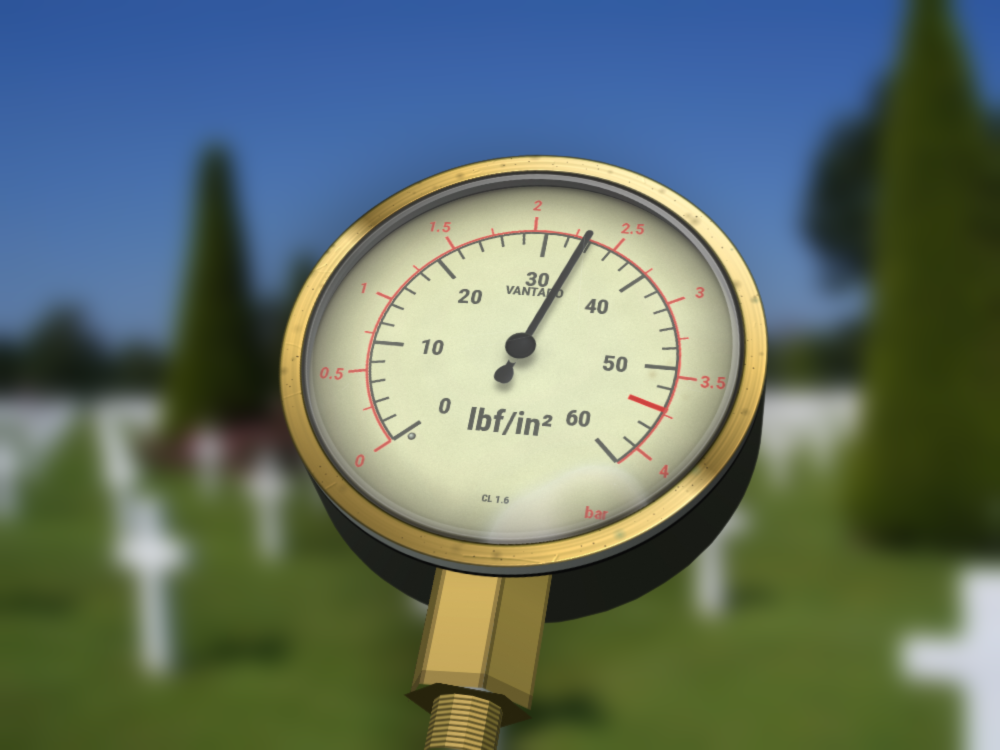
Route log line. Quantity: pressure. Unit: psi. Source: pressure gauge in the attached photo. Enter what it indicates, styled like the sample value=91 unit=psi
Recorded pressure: value=34 unit=psi
